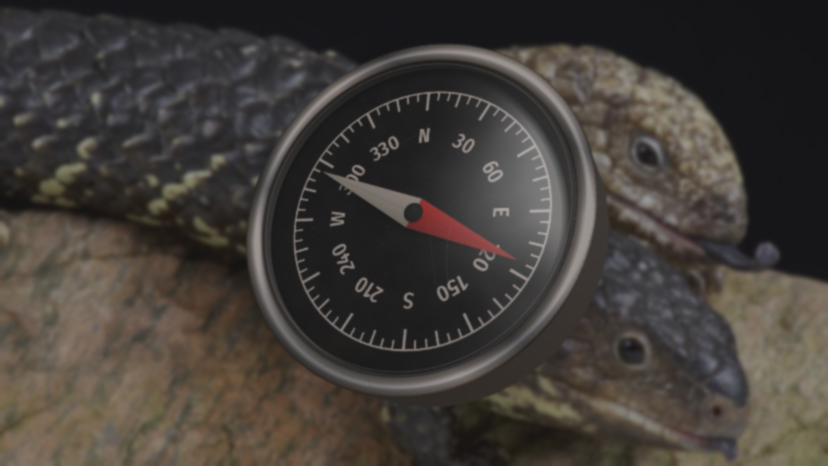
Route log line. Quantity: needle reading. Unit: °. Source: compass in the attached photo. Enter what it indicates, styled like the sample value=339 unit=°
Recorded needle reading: value=115 unit=°
